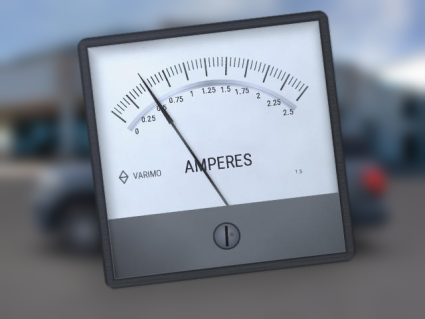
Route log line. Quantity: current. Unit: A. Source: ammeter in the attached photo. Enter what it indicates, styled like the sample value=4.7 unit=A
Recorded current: value=0.5 unit=A
